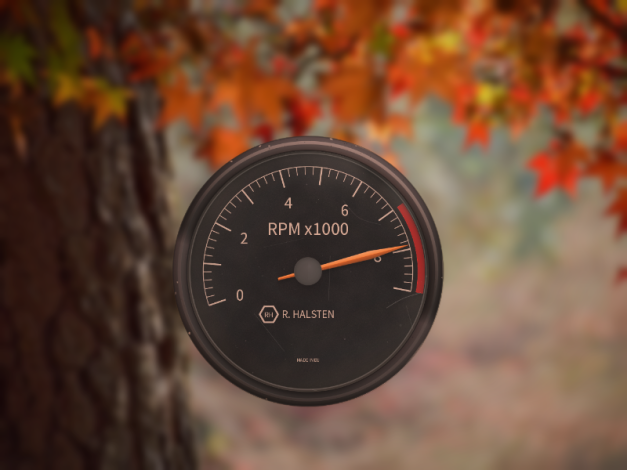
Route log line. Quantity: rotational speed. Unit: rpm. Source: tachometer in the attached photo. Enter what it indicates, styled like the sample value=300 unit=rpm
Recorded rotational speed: value=7900 unit=rpm
